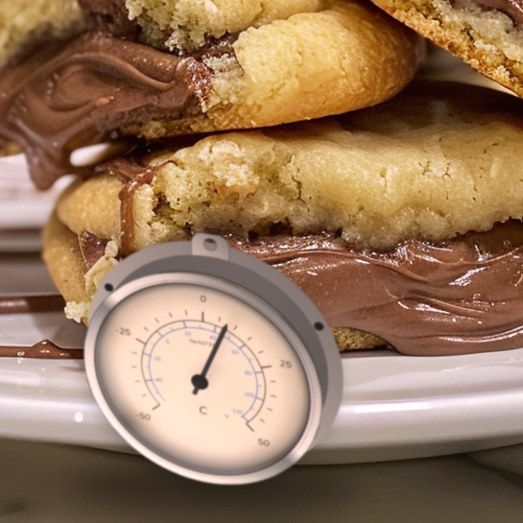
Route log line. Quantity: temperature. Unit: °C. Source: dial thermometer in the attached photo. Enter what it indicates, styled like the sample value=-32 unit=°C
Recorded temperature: value=7.5 unit=°C
